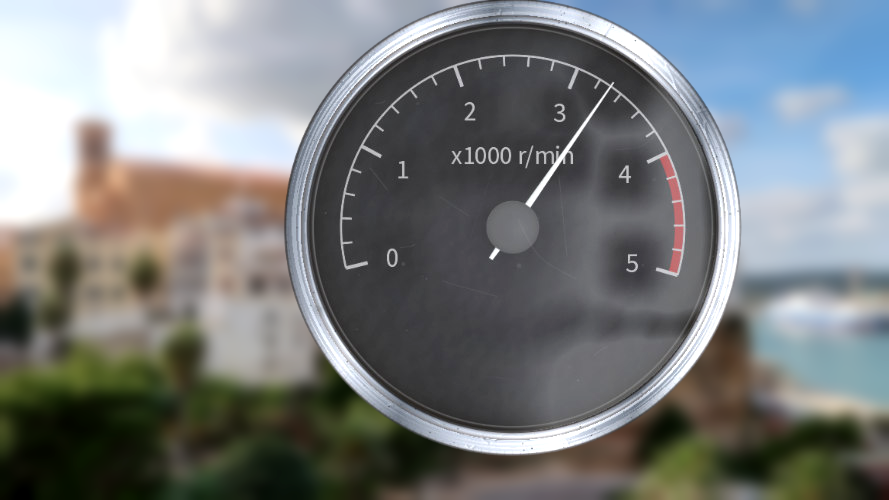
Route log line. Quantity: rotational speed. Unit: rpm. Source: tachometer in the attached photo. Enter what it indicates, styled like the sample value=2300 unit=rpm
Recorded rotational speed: value=3300 unit=rpm
